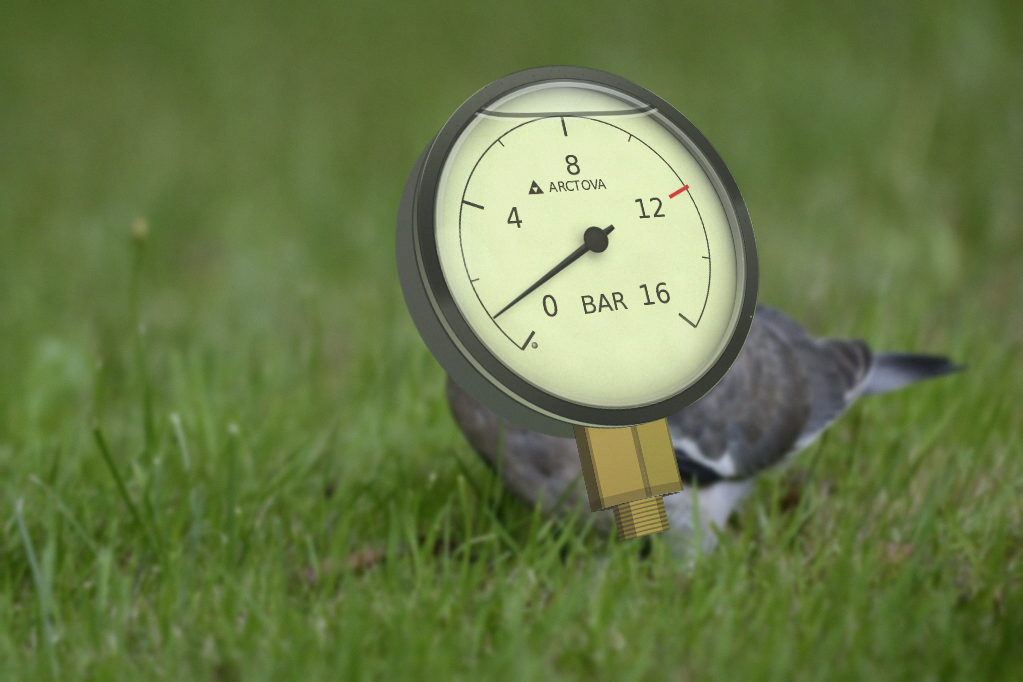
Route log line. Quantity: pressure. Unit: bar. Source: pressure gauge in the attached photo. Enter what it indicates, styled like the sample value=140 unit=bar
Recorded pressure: value=1 unit=bar
